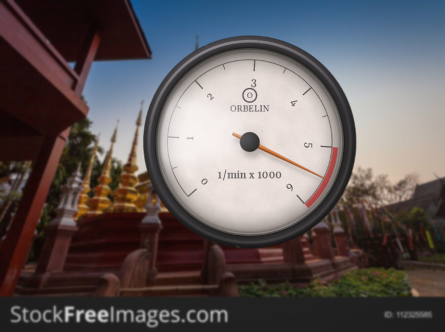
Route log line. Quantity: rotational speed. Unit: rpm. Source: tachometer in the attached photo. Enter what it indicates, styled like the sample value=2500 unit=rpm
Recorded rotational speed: value=5500 unit=rpm
